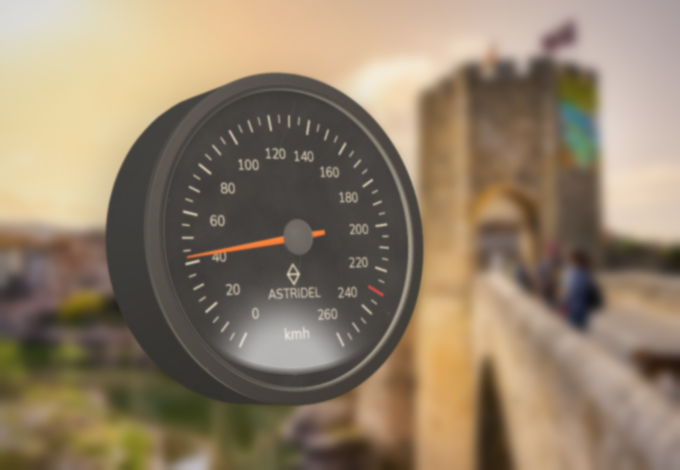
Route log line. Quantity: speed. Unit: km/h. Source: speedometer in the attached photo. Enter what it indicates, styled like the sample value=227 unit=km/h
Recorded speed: value=42.5 unit=km/h
